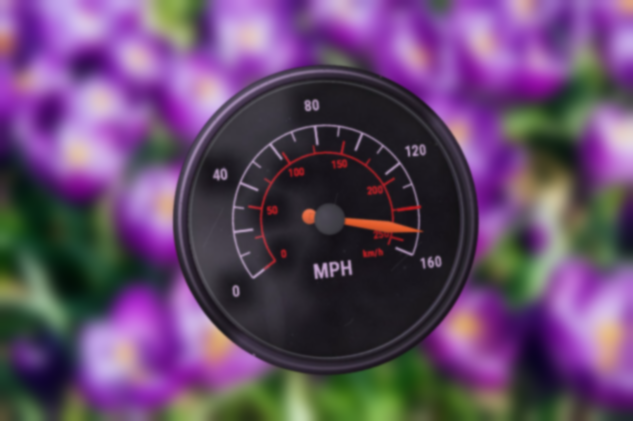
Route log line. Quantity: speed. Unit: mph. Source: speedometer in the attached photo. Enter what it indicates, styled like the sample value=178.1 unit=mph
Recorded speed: value=150 unit=mph
